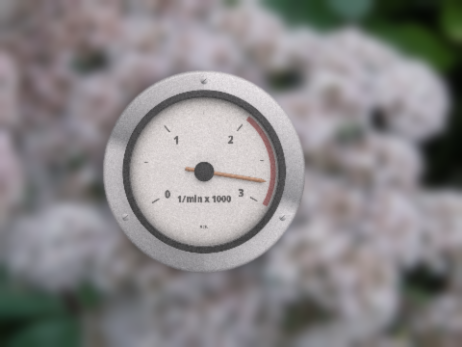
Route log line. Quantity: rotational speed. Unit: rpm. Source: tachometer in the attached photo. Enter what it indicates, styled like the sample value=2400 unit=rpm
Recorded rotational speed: value=2750 unit=rpm
